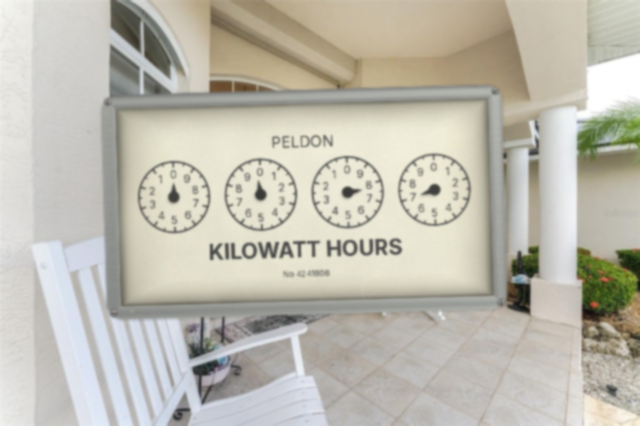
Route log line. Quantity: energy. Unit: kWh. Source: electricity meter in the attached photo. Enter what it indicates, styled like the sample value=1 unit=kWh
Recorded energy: value=9977 unit=kWh
